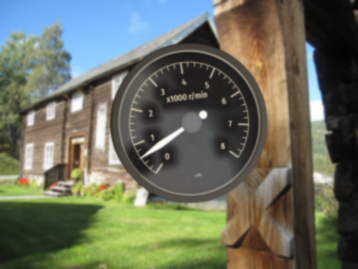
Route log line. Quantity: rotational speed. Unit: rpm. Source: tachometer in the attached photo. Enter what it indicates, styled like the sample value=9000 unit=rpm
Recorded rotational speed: value=600 unit=rpm
